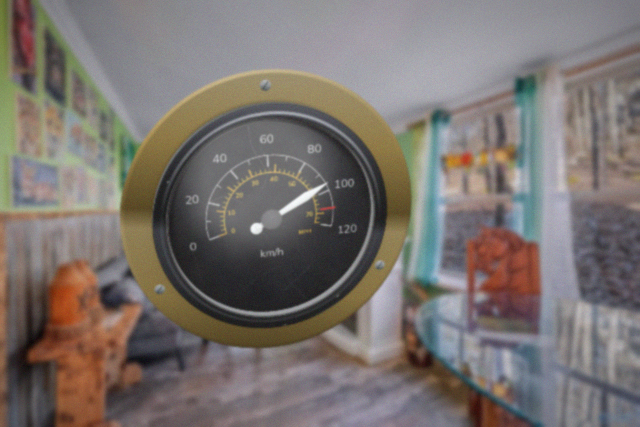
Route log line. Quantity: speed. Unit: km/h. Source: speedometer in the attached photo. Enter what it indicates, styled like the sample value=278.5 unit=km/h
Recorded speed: value=95 unit=km/h
